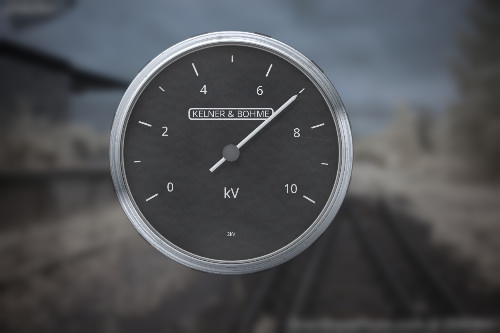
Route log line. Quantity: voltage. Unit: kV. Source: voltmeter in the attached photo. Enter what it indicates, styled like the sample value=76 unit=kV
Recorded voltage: value=7 unit=kV
